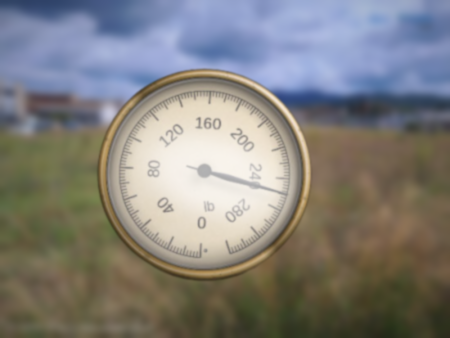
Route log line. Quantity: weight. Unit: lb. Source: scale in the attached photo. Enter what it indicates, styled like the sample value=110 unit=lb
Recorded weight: value=250 unit=lb
